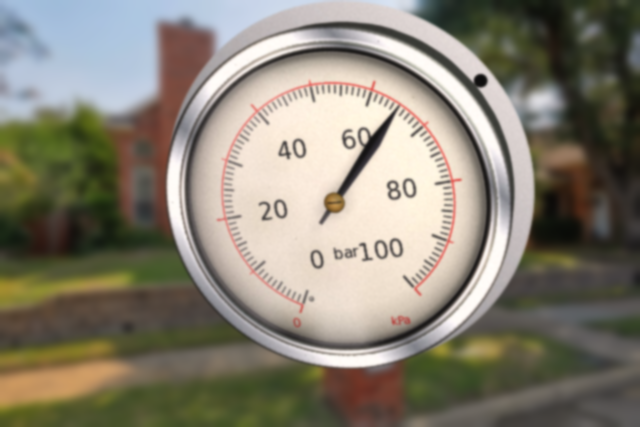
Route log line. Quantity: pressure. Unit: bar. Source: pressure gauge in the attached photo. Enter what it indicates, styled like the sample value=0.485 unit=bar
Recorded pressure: value=65 unit=bar
